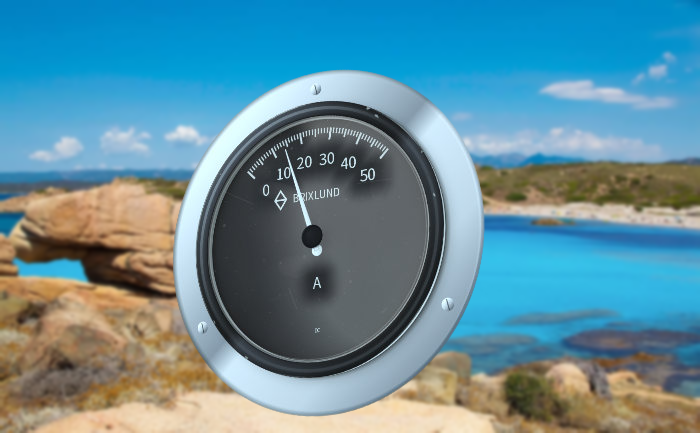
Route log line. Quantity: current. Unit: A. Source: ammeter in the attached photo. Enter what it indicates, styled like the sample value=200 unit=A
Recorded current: value=15 unit=A
